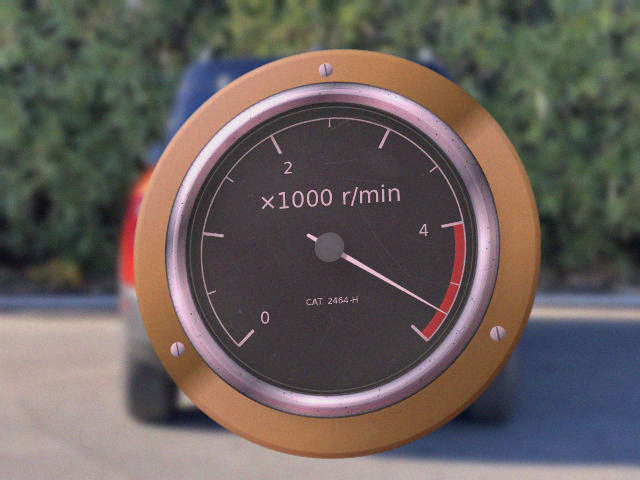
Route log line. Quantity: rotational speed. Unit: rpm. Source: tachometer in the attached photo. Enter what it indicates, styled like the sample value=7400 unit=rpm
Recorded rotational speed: value=4750 unit=rpm
